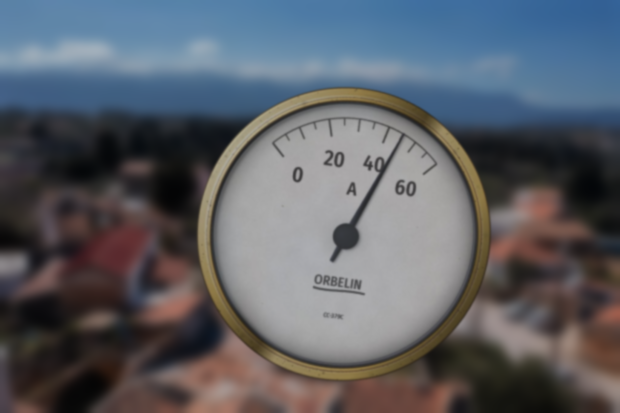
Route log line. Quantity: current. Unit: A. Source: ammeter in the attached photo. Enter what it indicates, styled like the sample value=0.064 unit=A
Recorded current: value=45 unit=A
